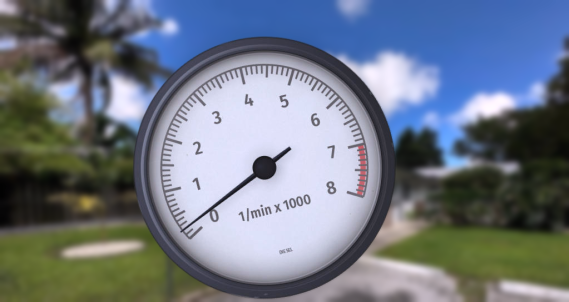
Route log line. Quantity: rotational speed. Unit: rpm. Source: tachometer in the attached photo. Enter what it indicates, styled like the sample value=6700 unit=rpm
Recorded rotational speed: value=200 unit=rpm
